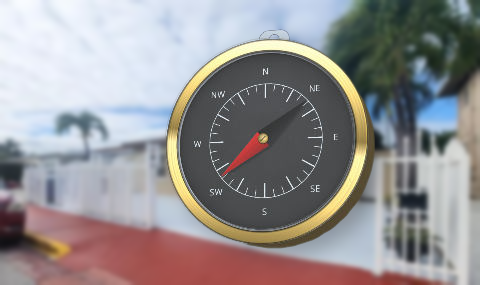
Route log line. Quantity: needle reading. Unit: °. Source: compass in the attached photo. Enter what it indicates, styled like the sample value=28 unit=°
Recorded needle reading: value=230 unit=°
